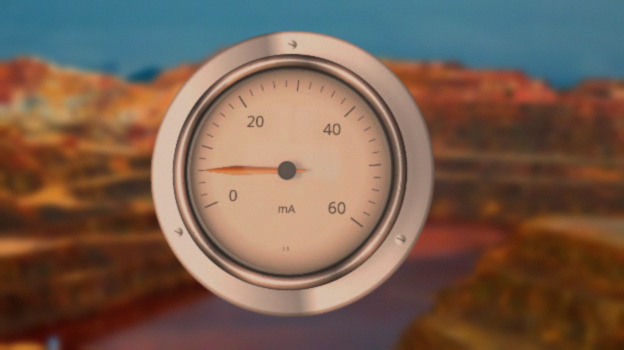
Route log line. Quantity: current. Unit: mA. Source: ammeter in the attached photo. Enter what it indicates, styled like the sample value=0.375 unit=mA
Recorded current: value=6 unit=mA
